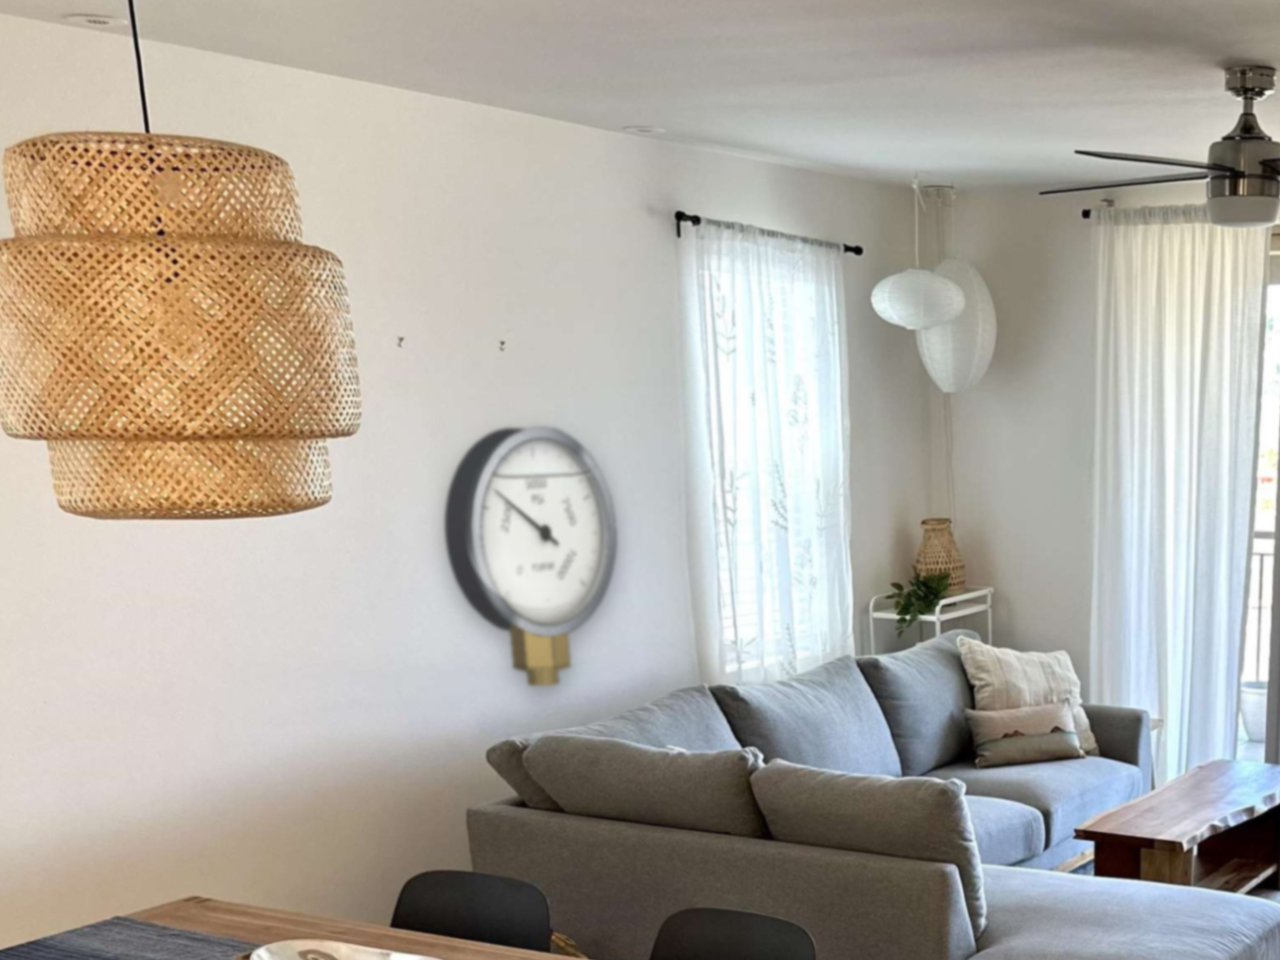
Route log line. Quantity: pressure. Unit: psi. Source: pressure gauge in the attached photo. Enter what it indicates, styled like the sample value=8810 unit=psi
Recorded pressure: value=3000 unit=psi
